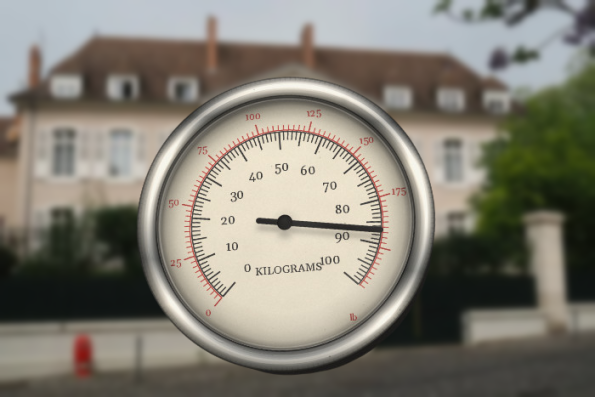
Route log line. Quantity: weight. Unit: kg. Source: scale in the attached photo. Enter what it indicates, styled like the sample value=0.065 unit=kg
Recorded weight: value=87 unit=kg
